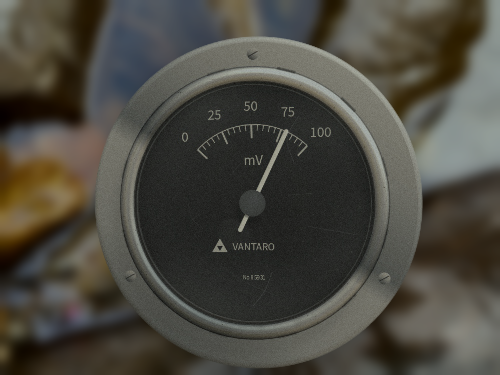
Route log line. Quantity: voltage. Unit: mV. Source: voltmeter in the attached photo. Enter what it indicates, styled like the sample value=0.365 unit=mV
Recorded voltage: value=80 unit=mV
